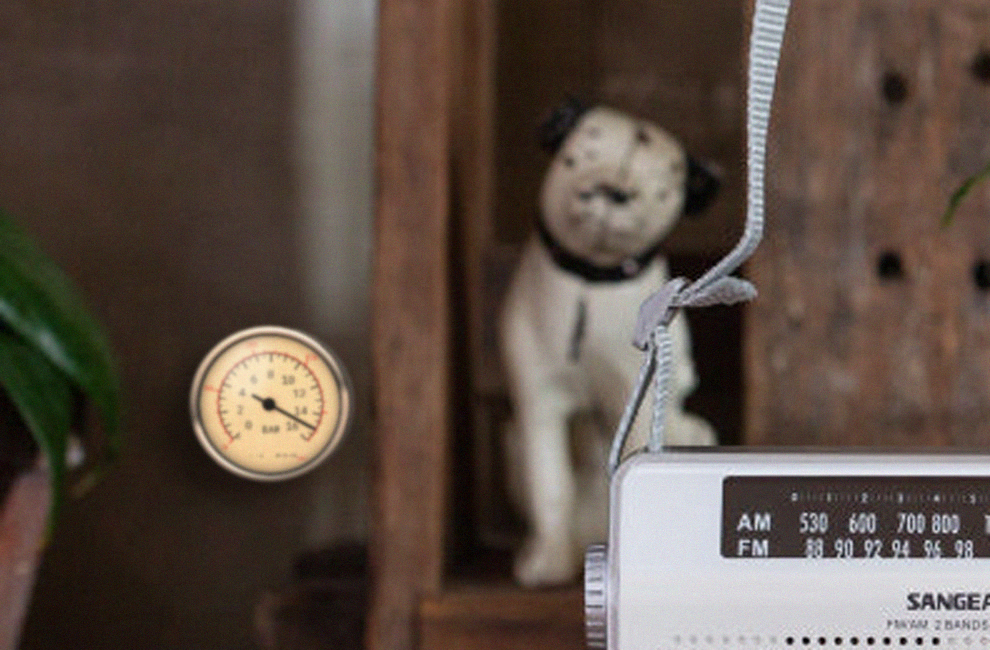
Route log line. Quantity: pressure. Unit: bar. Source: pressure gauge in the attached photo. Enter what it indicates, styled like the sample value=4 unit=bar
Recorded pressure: value=15 unit=bar
